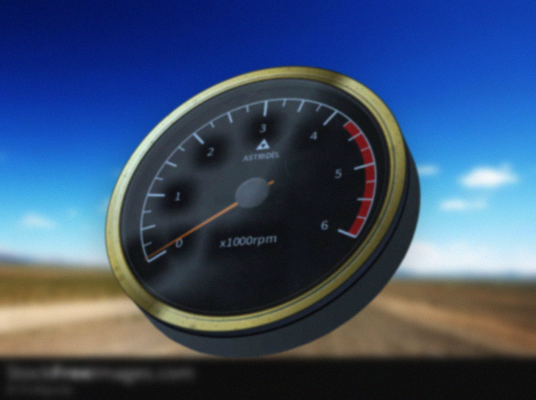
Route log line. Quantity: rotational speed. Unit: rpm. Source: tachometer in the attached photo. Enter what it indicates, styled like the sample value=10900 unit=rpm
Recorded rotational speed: value=0 unit=rpm
